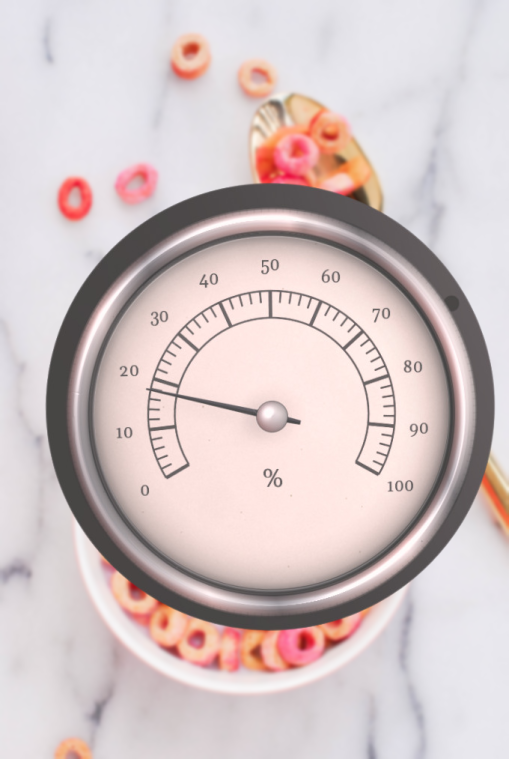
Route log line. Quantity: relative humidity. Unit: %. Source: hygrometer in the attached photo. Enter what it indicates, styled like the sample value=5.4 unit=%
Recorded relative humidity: value=18 unit=%
